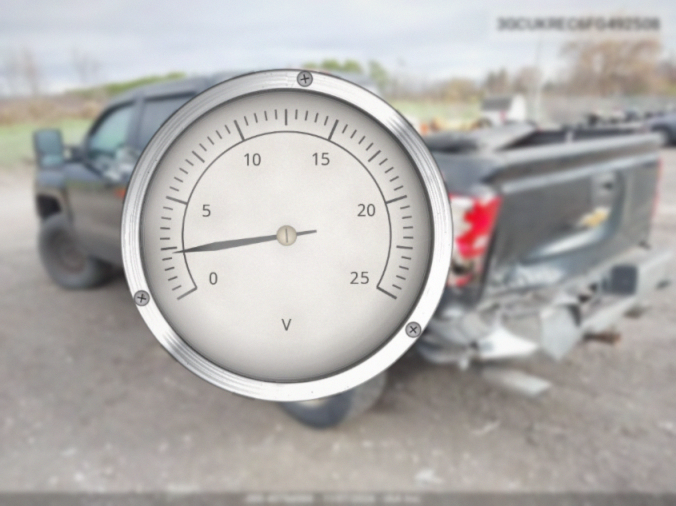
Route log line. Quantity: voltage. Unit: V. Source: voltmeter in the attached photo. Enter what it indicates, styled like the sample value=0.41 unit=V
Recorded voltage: value=2.25 unit=V
